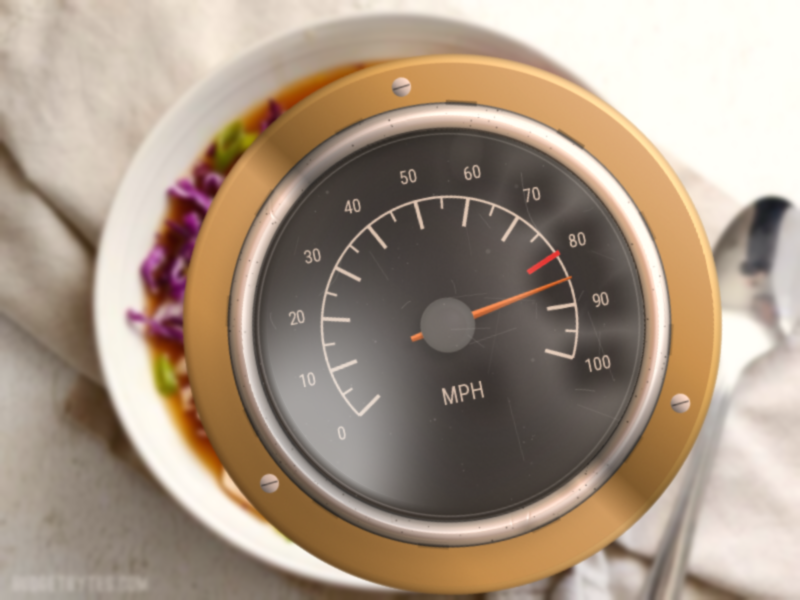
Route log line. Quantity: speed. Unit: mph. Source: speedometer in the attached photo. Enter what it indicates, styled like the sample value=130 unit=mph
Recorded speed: value=85 unit=mph
